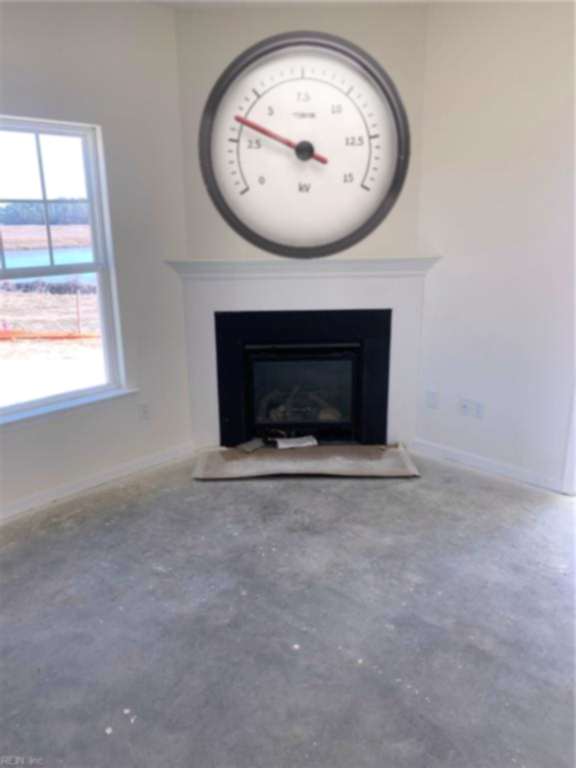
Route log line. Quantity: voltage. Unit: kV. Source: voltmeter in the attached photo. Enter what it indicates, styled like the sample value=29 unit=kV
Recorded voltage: value=3.5 unit=kV
